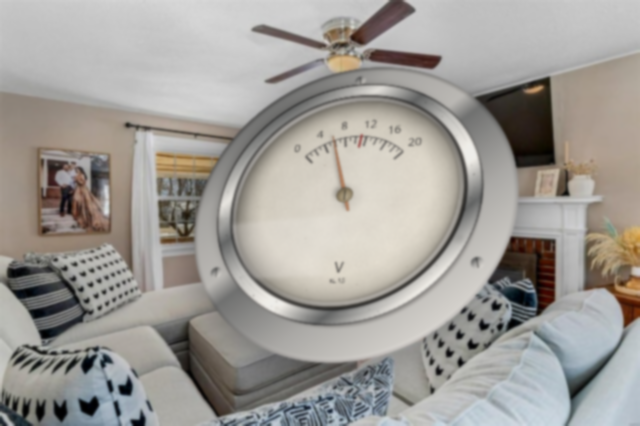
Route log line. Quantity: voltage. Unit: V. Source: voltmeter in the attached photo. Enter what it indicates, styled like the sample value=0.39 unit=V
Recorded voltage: value=6 unit=V
